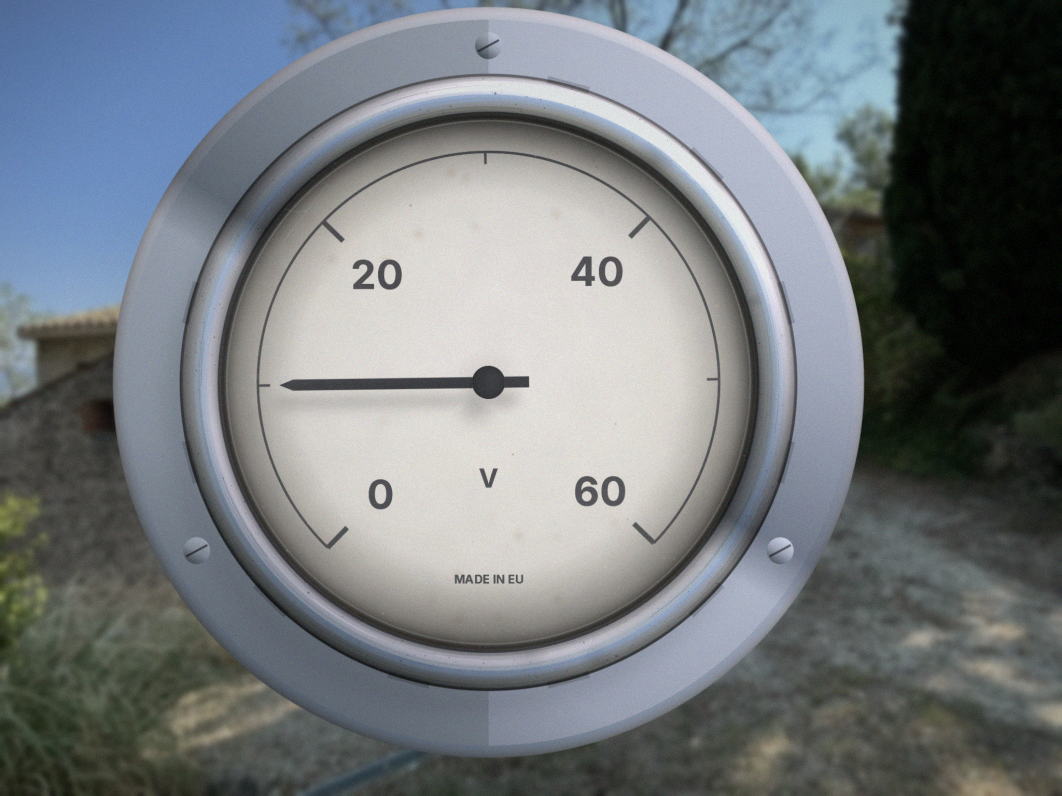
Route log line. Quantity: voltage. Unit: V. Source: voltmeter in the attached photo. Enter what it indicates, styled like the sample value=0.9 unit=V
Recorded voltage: value=10 unit=V
